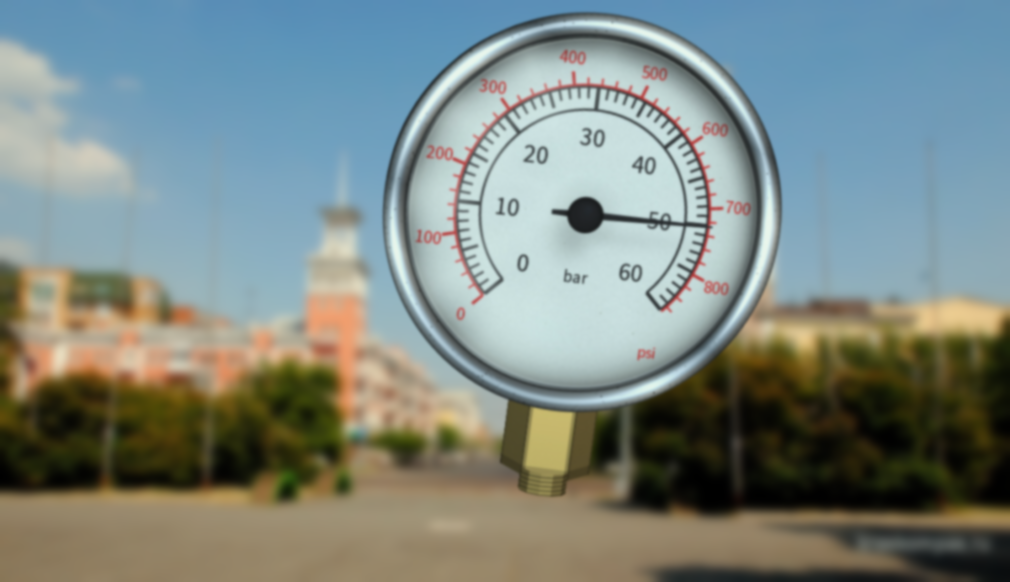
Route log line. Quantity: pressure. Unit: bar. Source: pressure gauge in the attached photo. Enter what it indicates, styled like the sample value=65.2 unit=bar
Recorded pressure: value=50 unit=bar
